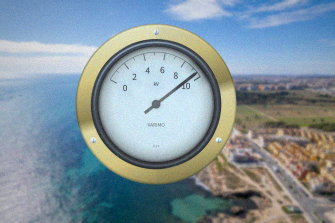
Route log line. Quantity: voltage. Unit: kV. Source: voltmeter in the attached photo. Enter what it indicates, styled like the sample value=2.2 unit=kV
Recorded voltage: value=9.5 unit=kV
